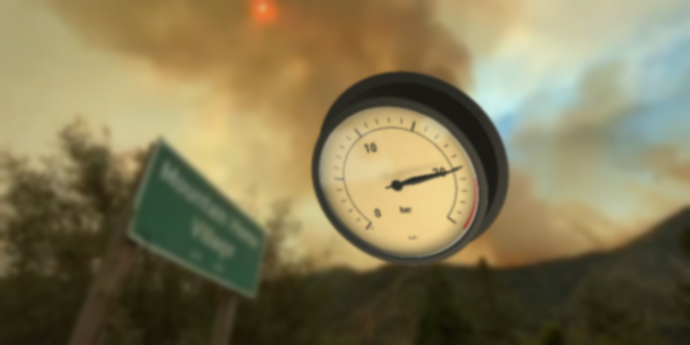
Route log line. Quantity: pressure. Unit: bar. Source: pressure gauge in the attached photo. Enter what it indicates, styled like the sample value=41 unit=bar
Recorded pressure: value=20 unit=bar
